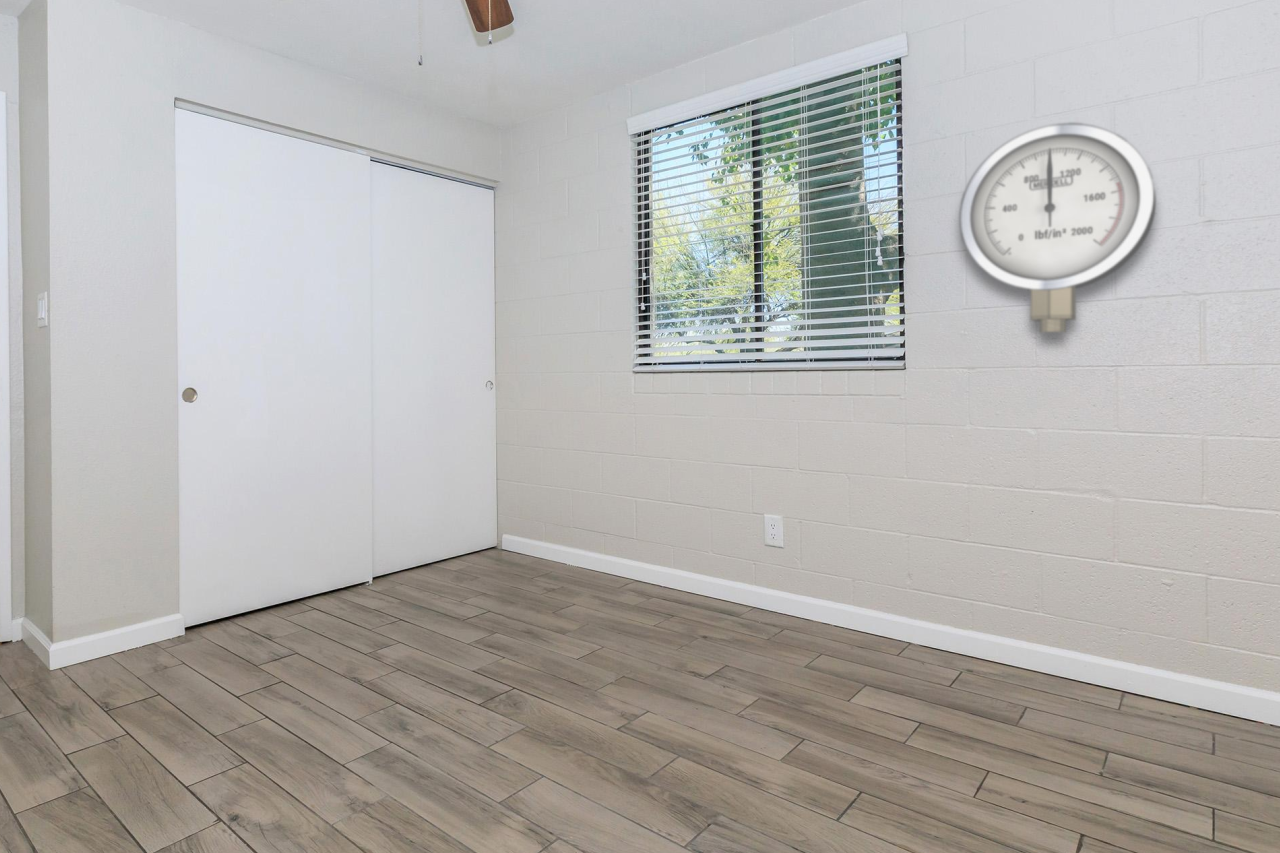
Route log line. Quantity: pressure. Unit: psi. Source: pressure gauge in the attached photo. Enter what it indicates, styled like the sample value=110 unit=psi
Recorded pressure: value=1000 unit=psi
